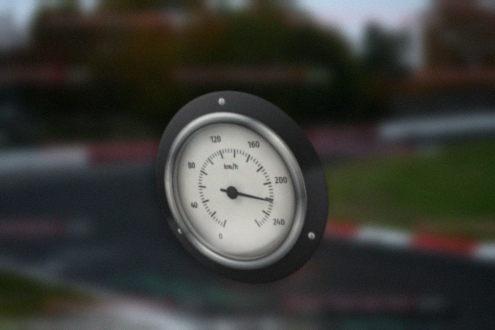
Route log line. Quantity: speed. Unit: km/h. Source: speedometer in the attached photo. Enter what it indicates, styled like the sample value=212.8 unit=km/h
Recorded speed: value=220 unit=km/h
